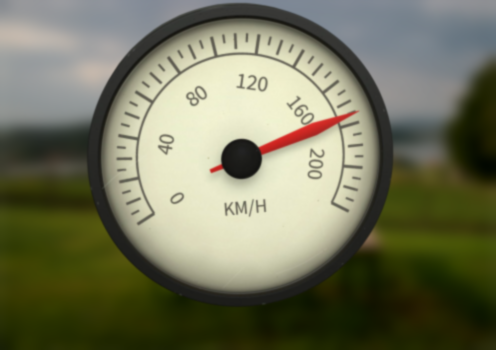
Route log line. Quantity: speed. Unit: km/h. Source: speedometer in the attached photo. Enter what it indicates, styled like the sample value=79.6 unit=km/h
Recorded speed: value=175 unit=km/h
